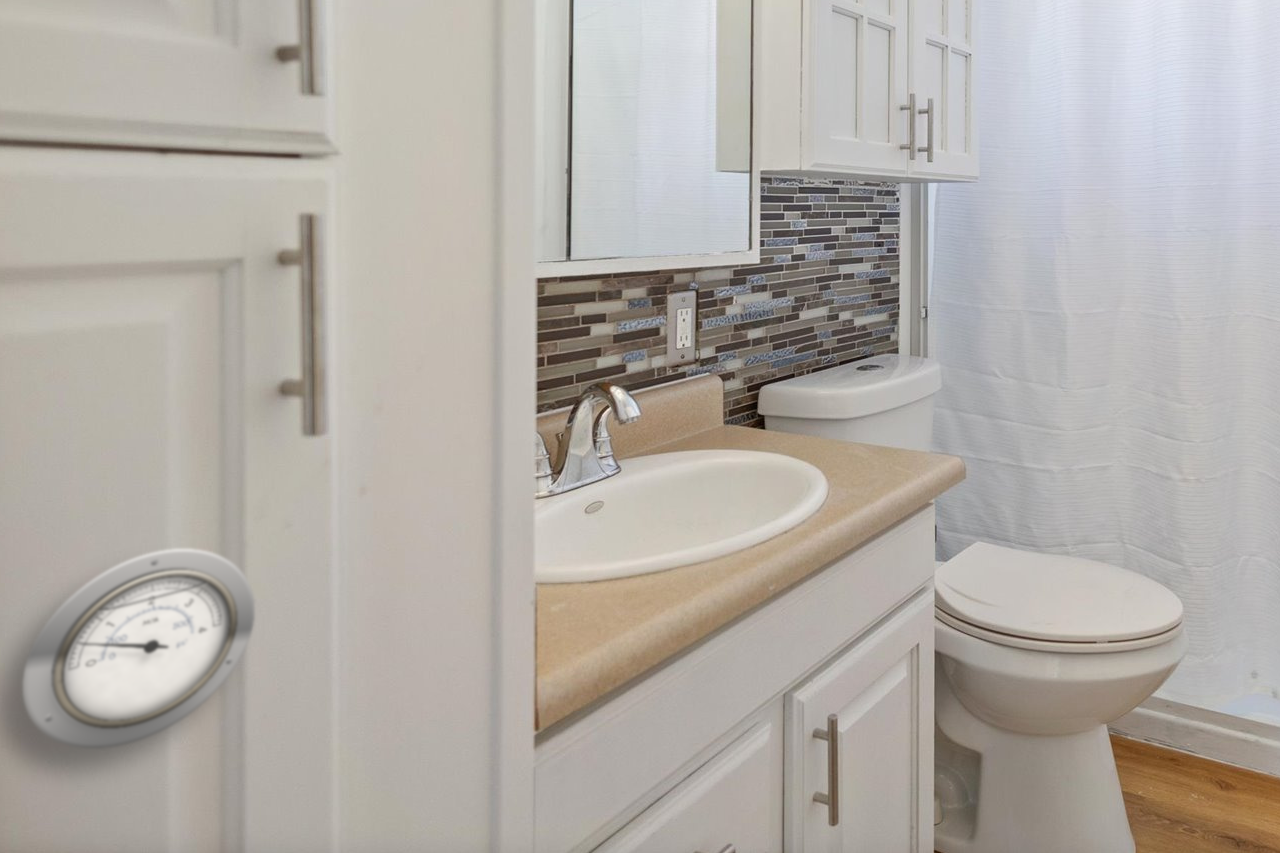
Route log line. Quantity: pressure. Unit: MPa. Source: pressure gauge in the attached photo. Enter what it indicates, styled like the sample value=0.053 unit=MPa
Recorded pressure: value=0.5 unit=MPa
